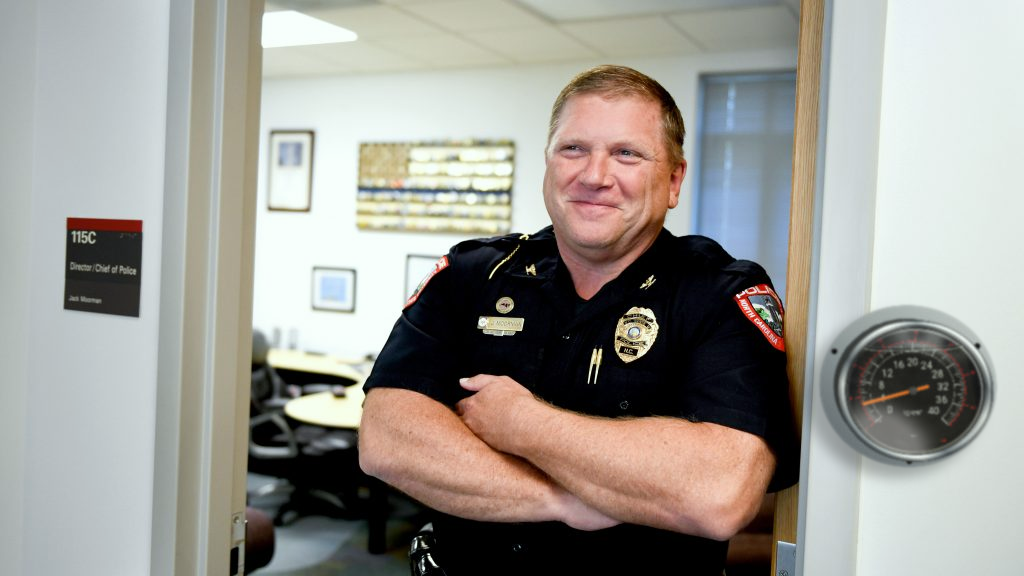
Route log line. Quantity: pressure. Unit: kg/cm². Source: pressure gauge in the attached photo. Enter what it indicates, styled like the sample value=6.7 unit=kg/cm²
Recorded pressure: value=4 unit=kg/cm²
